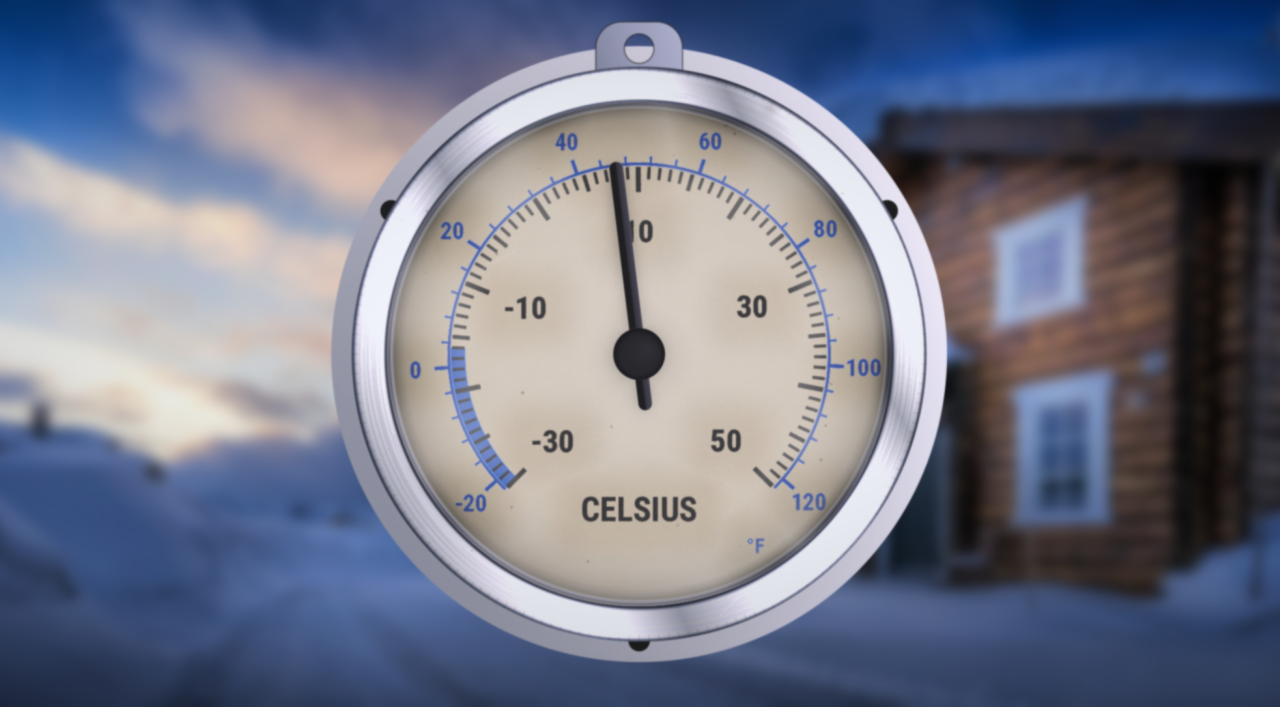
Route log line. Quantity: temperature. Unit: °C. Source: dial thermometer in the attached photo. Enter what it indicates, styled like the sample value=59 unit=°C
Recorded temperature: value=8 unit=°C
